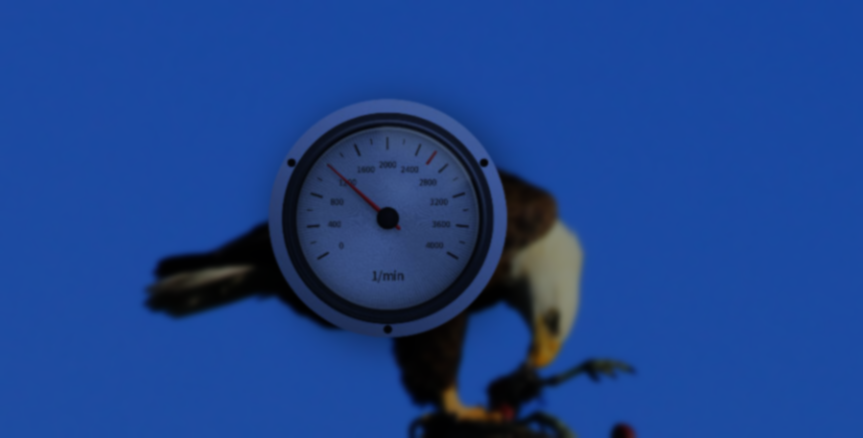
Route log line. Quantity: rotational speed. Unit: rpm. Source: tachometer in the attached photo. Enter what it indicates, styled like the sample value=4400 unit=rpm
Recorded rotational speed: value=1200 unit=rpm
